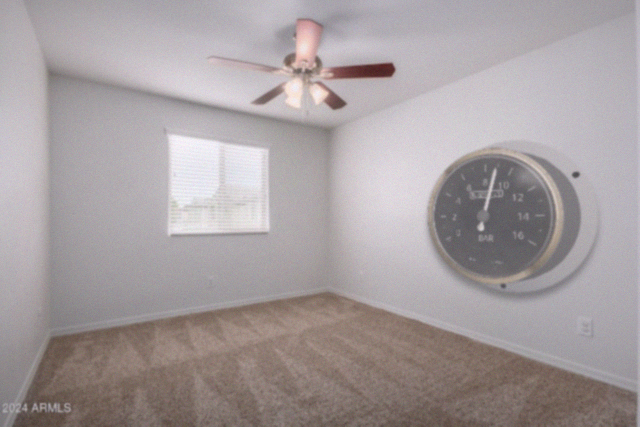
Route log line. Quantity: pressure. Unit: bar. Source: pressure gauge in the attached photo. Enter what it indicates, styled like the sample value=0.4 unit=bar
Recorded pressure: value=9 unit=bar
